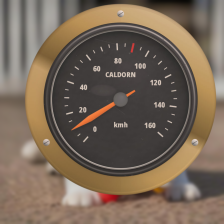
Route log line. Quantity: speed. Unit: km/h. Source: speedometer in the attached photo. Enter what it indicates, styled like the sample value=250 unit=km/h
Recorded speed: value=10 unit=km/h
